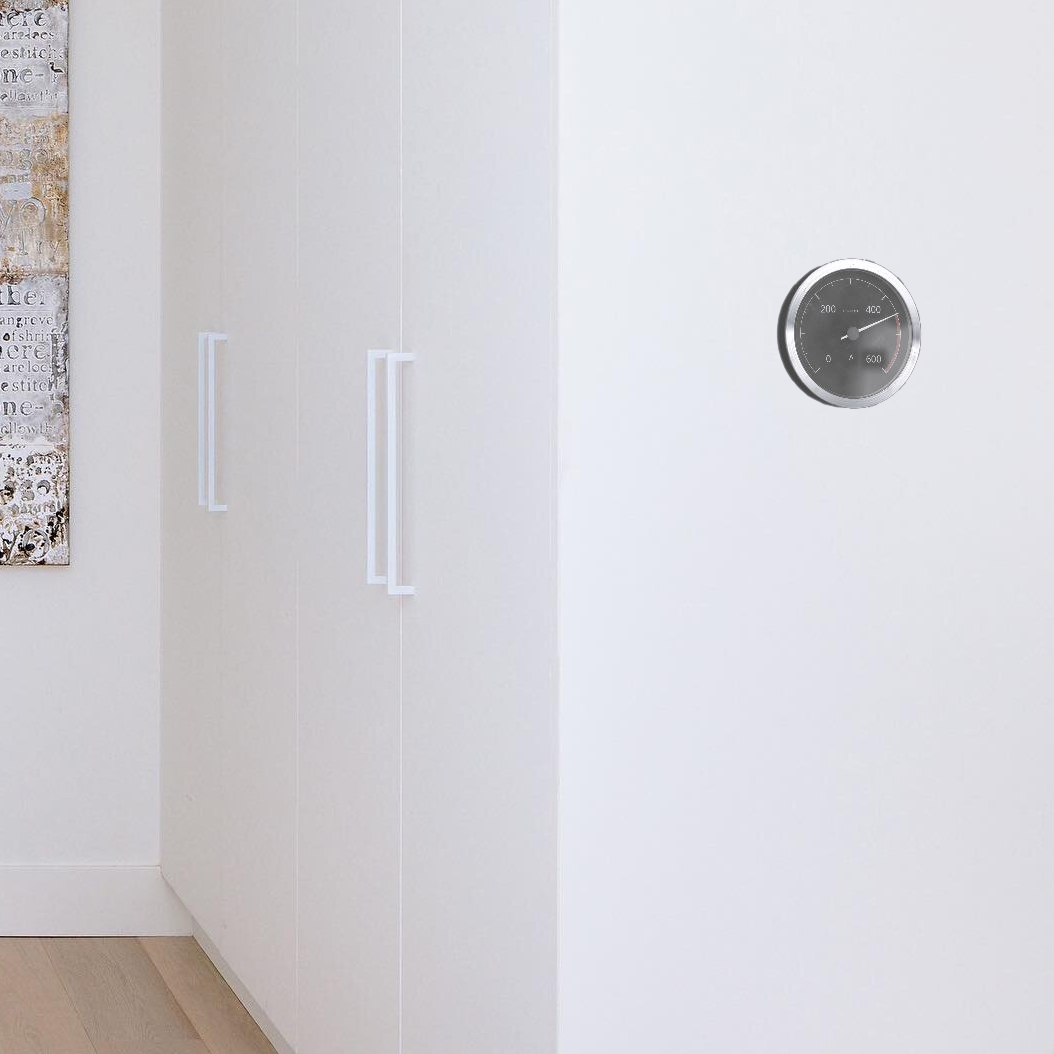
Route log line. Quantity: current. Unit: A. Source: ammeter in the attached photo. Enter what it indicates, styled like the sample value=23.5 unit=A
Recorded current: value=450 unit=A
